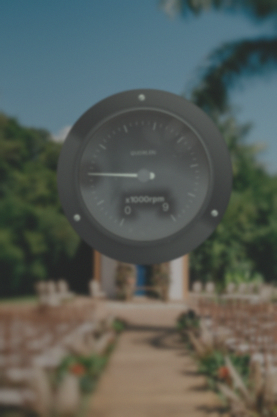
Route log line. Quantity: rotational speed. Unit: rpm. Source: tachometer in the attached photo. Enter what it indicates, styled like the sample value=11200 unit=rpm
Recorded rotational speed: value=2000 unit=rpm
